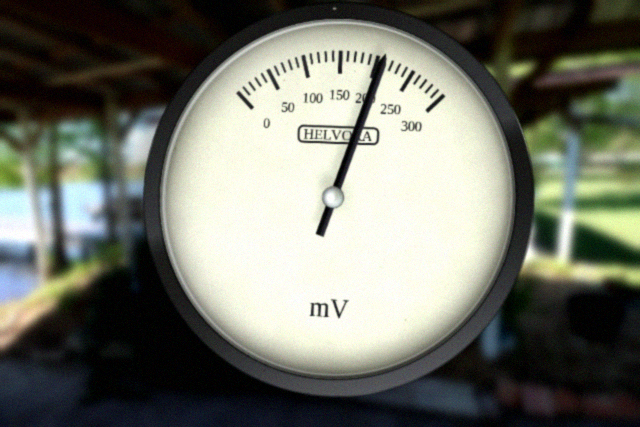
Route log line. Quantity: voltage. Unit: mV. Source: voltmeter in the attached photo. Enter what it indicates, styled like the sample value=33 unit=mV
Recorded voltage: value=210 unit=mV
